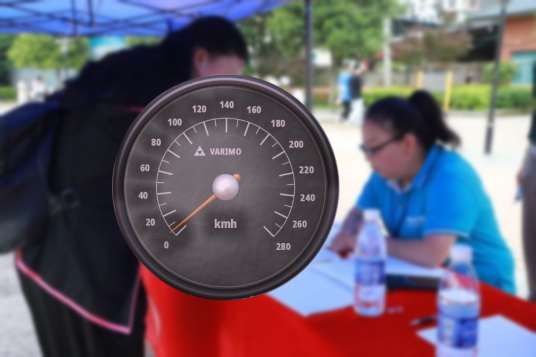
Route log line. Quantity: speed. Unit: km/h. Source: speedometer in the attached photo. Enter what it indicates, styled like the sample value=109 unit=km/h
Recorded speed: value=5 unit=km/h
